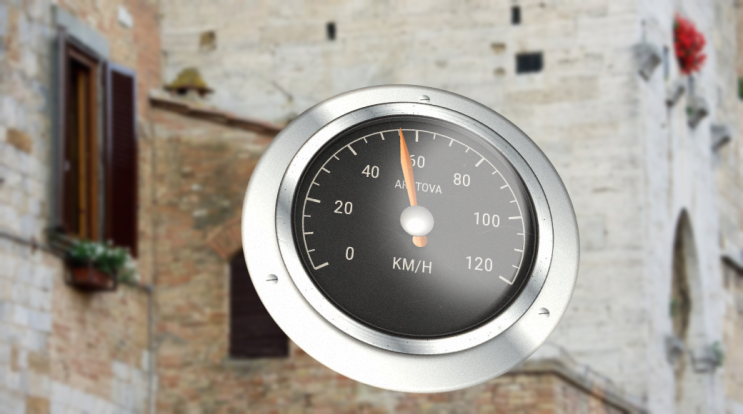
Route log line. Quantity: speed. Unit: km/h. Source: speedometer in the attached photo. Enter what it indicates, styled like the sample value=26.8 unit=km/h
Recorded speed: value=55 unit=km/h
